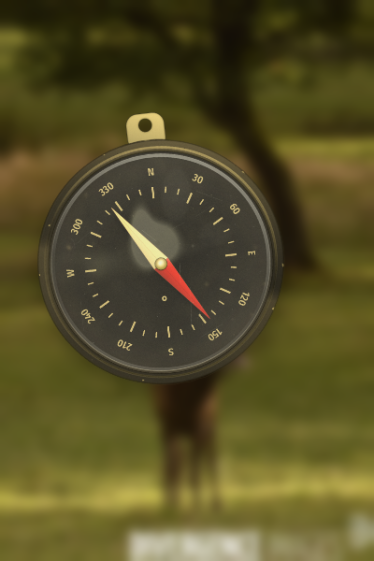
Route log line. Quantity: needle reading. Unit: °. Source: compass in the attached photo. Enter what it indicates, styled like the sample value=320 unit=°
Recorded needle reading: value=145 unit=°
